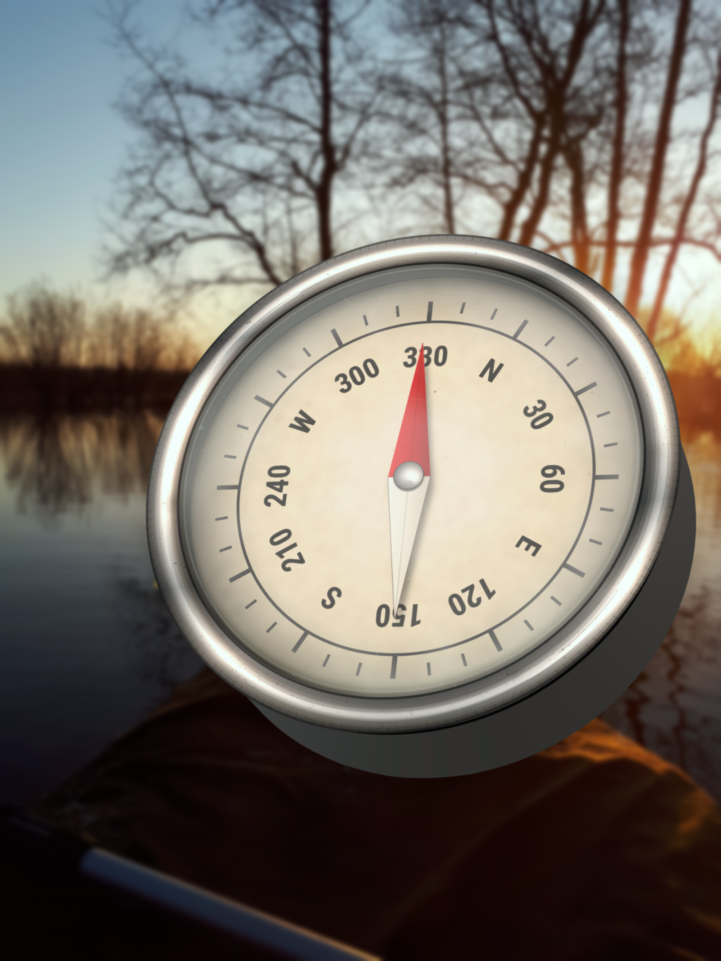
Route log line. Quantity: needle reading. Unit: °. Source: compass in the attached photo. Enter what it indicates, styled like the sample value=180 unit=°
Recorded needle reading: value=330 unit=°
